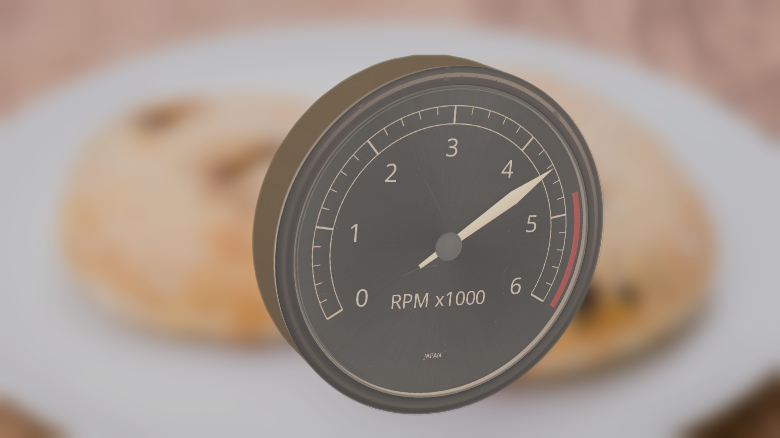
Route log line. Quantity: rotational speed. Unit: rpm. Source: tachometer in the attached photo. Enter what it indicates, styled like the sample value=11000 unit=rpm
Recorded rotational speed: value=4400 unit=rpm
